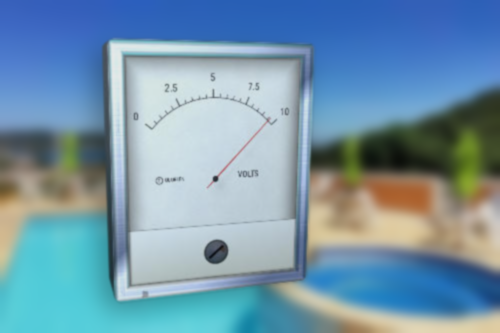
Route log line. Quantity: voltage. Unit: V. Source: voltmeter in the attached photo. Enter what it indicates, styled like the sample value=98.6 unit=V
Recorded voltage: value=9.5 unit=V
